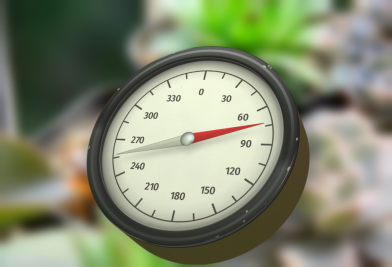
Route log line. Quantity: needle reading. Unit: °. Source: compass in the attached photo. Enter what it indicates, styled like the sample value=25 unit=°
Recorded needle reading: value=75 unit=°
